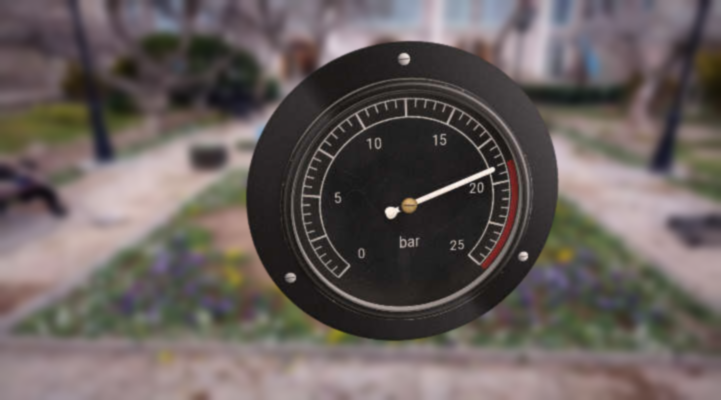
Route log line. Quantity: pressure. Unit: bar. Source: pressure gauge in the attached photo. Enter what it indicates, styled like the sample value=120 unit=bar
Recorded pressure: value=19 unit=bar
